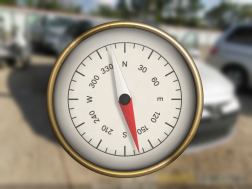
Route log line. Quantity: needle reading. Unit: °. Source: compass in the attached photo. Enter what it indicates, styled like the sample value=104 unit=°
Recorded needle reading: value=165 unit=°
